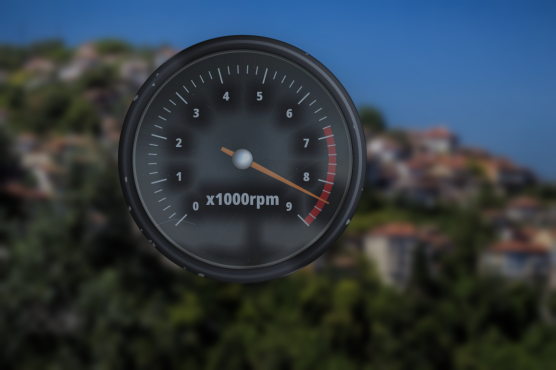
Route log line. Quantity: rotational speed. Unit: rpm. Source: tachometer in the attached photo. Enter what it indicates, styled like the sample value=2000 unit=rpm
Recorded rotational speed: value=8400 unit=rpm
